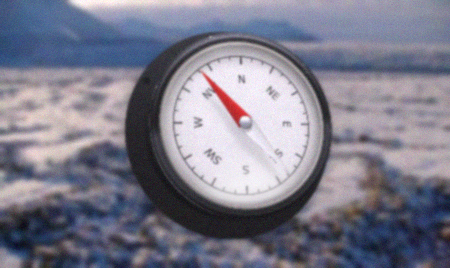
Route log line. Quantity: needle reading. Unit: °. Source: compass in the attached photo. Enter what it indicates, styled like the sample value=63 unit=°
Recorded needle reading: value=320 unit=°
